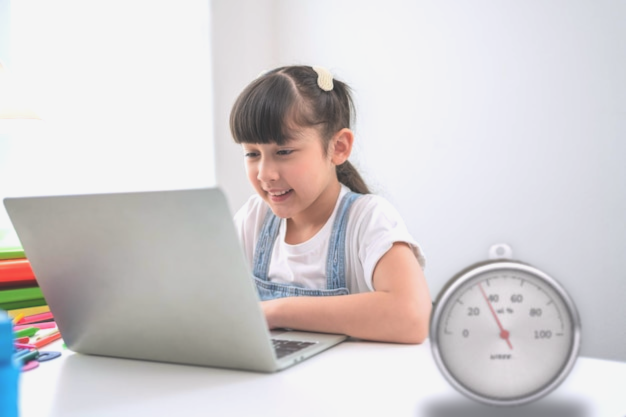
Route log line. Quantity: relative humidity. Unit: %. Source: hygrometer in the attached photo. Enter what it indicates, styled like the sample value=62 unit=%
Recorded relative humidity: value=35 unit=%
